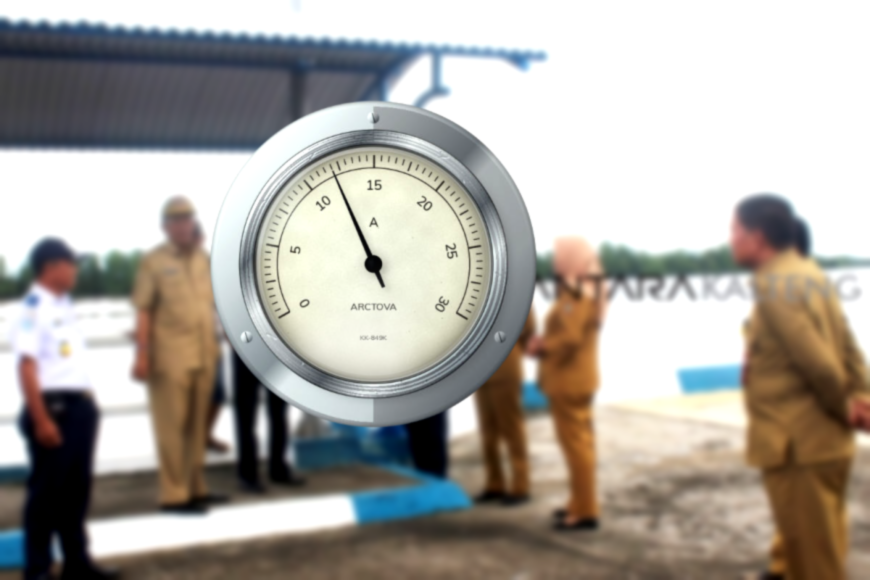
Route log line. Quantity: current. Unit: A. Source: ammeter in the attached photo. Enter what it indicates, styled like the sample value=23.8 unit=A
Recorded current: value=12 unit=A
